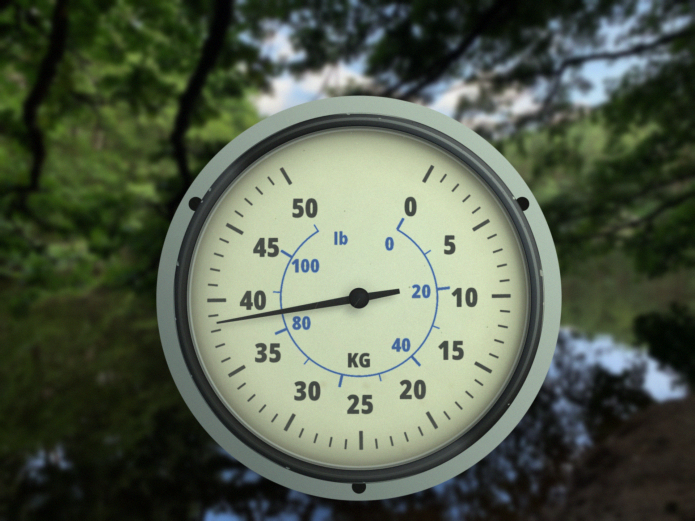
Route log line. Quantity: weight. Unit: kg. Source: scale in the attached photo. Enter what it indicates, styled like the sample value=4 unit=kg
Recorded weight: value=38.5 unit=kg
